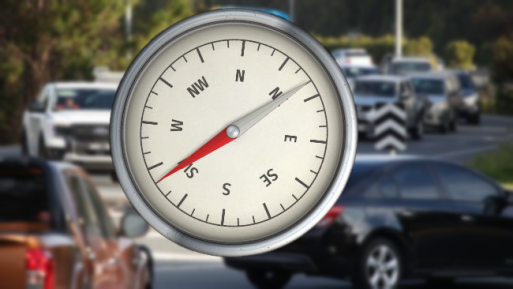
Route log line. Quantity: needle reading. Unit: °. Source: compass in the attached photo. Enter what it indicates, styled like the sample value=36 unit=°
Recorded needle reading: value=230 unit=°
